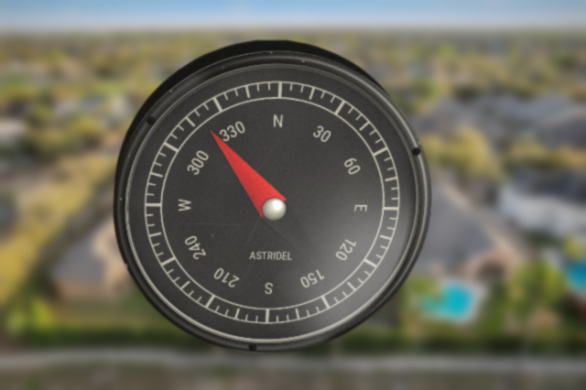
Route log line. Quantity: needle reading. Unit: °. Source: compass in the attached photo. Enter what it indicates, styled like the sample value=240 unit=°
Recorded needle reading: value=320 unit=°
